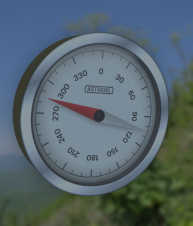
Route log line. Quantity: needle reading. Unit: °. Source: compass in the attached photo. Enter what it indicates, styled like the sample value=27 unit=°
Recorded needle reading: value=285 unit=°
